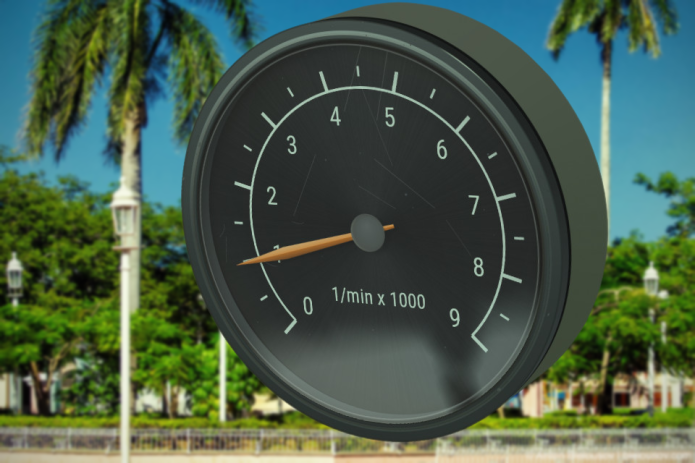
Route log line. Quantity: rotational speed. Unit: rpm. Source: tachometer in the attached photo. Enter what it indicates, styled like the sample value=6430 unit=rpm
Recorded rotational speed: value=1000 unit=rpm
